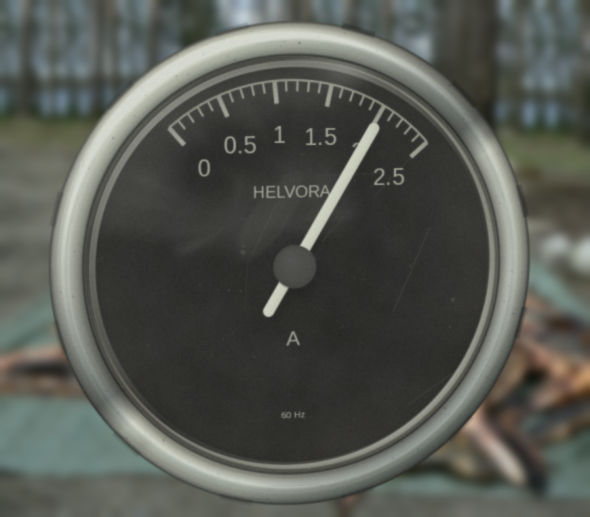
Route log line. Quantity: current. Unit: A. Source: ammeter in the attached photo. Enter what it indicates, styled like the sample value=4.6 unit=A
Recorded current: value=2 unit=A
